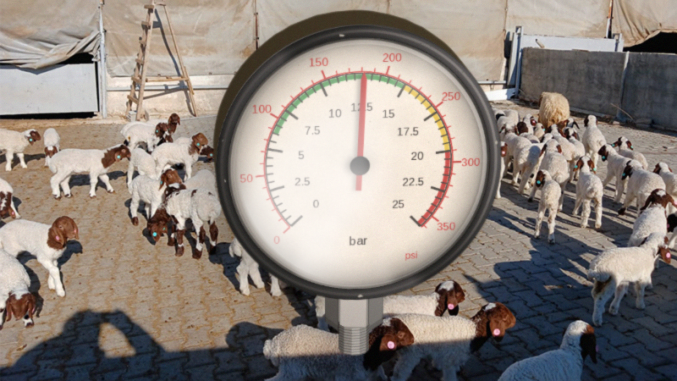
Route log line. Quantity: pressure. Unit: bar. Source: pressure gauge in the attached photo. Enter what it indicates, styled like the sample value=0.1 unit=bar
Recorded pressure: value=12.5 unit=bar
